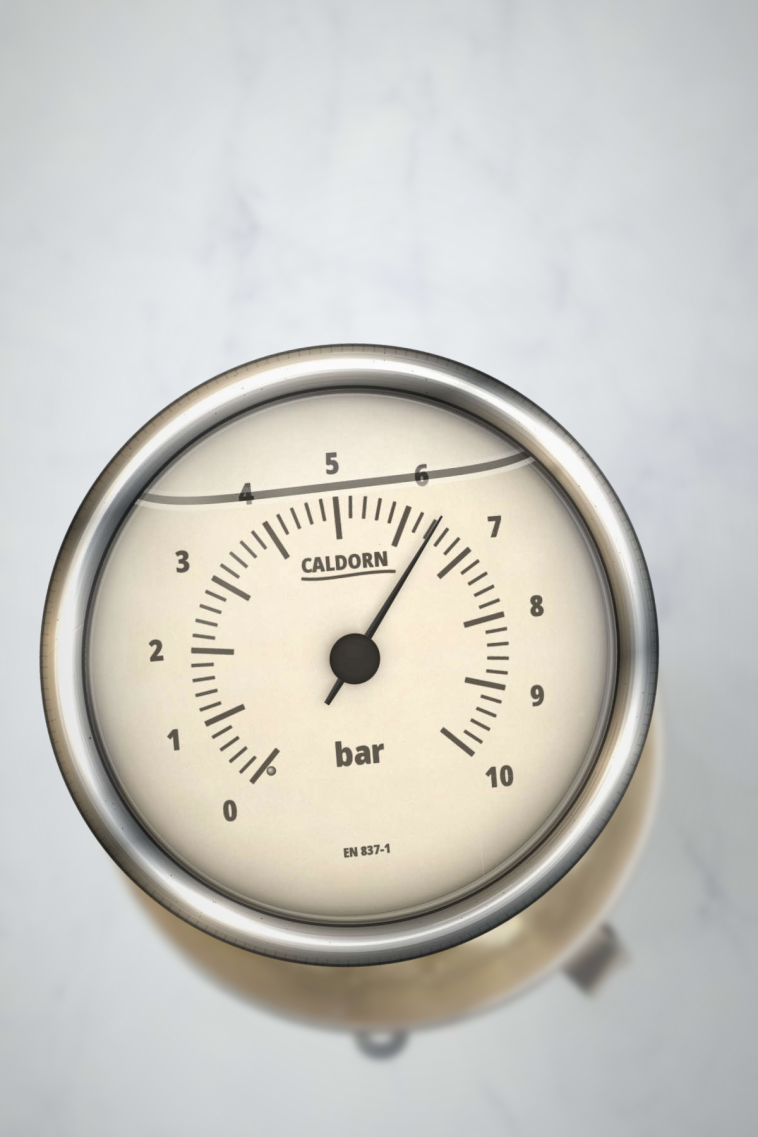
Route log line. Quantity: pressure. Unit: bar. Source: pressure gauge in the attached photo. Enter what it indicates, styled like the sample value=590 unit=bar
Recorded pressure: value=6.4 unit=bar
